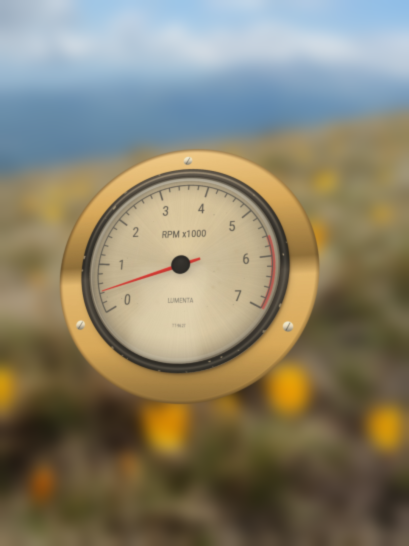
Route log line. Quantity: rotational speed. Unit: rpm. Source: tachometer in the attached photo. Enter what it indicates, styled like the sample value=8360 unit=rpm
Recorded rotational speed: value=400 unit=rpm
